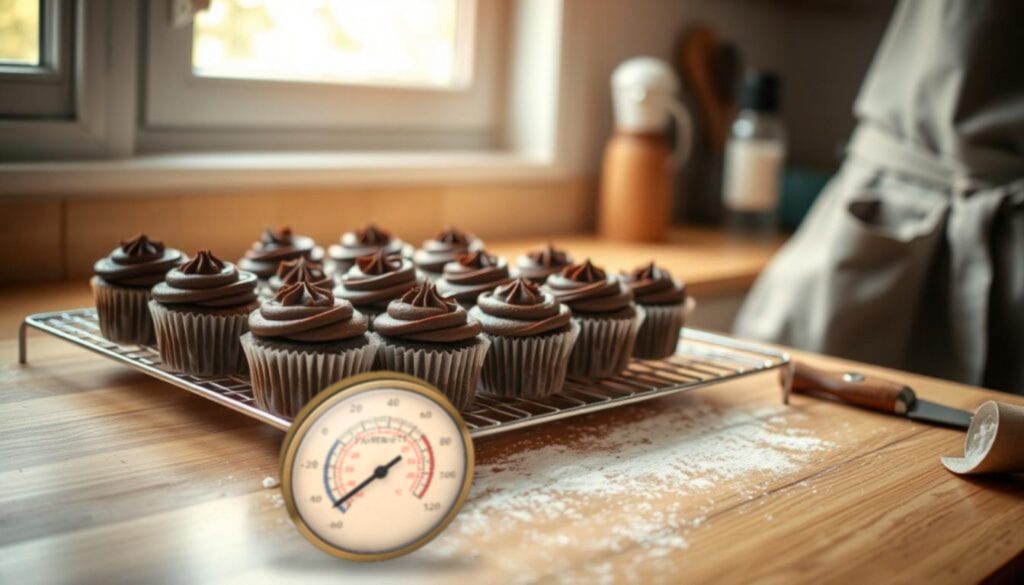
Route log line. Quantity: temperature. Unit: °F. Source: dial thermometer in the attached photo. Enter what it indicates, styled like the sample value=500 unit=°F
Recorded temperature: value=-50 unit=°F
